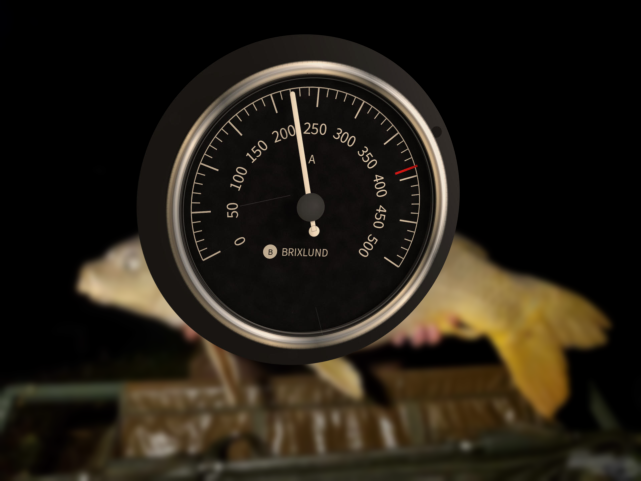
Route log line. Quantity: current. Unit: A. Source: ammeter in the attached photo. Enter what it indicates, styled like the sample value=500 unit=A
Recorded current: value=220 unit=A
